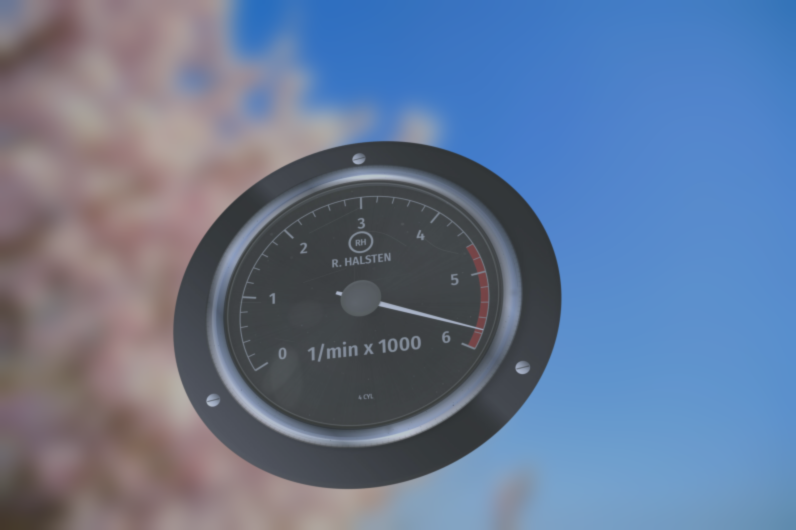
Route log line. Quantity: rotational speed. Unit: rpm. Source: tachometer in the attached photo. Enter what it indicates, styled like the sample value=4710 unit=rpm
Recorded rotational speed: value=5800 unit=rpm
